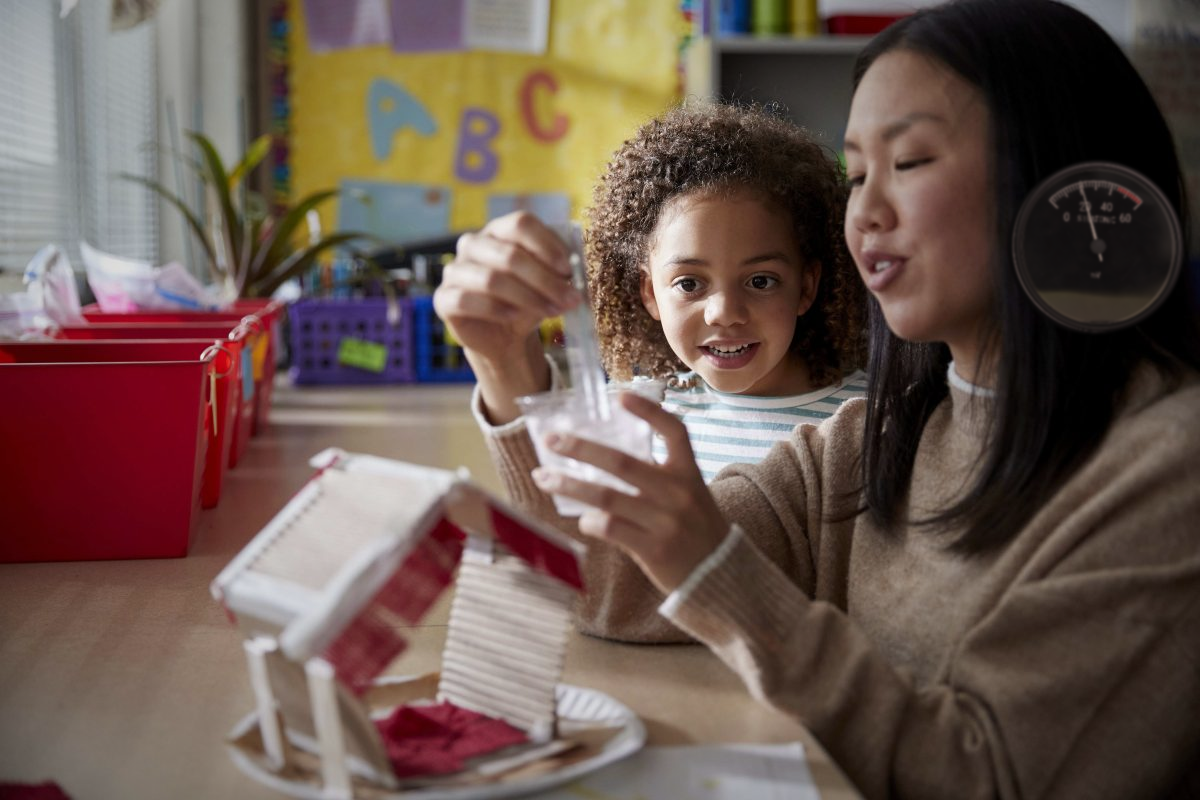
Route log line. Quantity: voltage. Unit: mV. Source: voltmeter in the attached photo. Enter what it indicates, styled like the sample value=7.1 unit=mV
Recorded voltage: value=20 unit=mV
